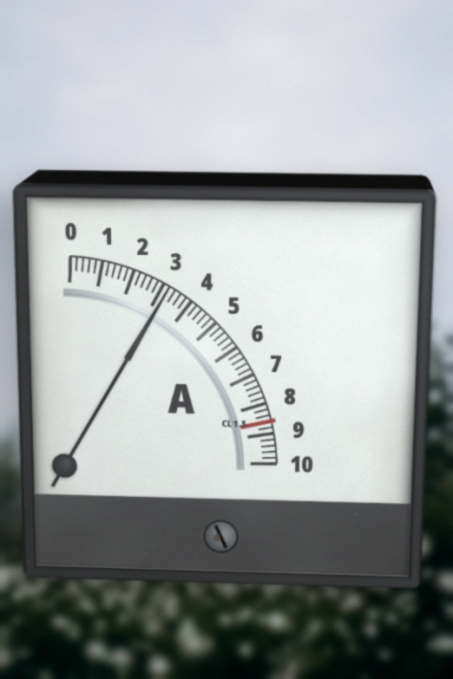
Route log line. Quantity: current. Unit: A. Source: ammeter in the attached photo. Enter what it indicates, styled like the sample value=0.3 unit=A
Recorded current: value=3.2 unit=A
